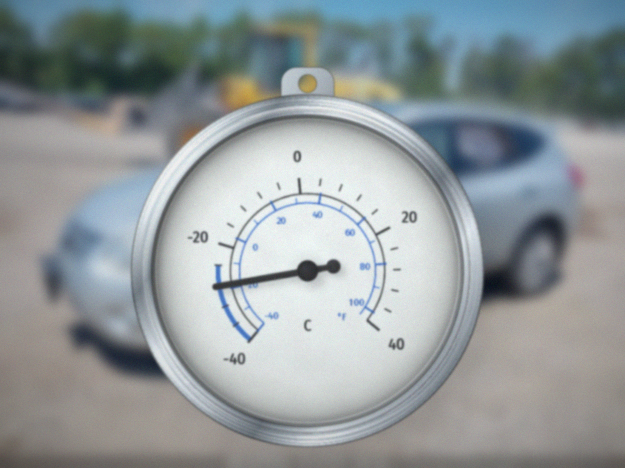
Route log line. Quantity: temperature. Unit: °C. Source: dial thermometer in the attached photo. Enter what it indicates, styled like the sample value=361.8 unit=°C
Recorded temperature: value=-28 unit=°C
